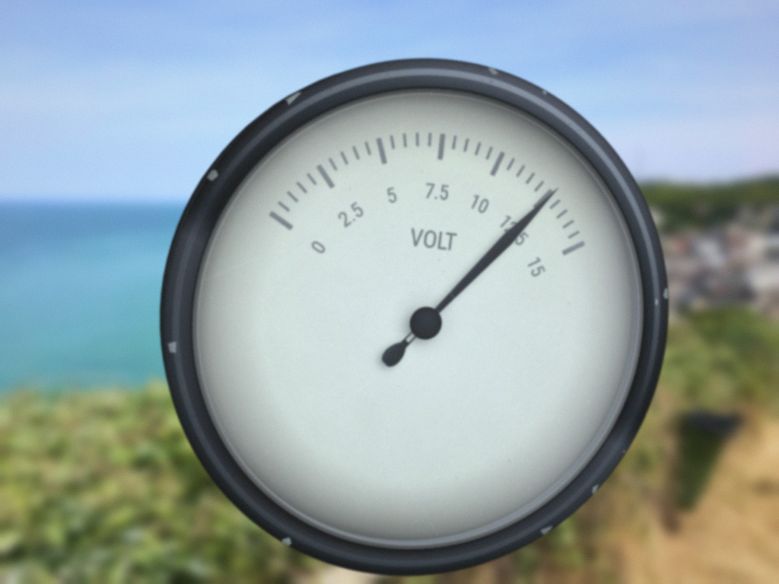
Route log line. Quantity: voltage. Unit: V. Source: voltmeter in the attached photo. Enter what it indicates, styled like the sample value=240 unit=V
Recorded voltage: value=12.5 unit=V
